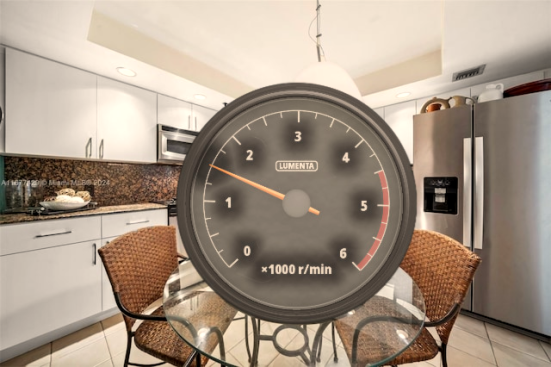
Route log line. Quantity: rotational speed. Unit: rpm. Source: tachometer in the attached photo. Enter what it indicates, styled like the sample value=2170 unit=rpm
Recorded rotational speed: value=1500 unit=rpm
